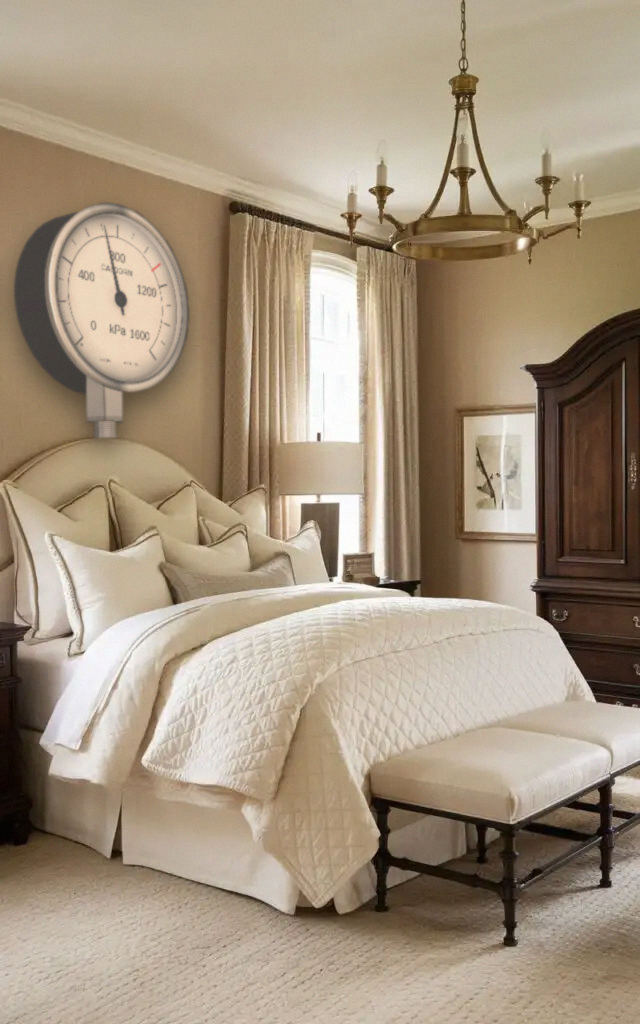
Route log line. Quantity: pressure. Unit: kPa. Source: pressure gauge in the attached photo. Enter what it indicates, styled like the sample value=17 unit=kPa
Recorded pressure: value=700 unit=kPa
